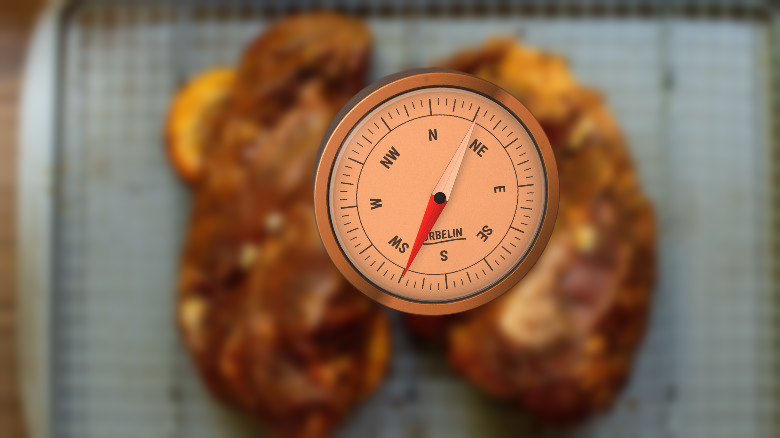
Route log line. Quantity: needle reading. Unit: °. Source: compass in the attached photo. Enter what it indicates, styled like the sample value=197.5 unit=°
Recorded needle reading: value=210 unit=°
